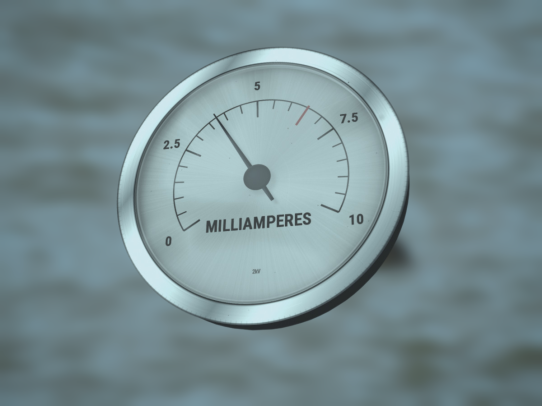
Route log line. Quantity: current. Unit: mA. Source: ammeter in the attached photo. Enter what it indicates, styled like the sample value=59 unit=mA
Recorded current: value=3.75 unit=mA
